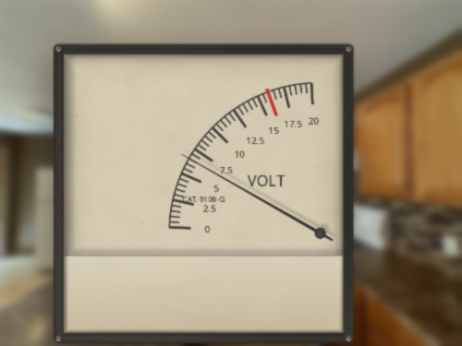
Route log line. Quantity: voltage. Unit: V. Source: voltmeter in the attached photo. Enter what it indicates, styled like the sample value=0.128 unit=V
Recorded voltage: value=6.5 unit=V
